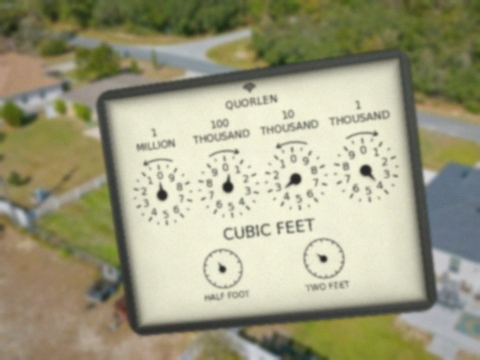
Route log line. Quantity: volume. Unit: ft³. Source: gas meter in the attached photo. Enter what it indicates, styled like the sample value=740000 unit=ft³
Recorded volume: value=3400 unit=ft³
